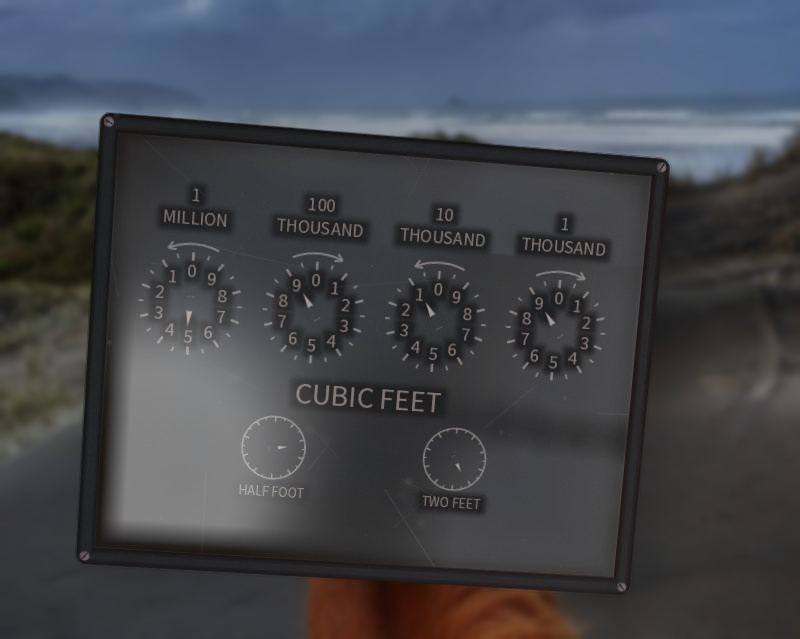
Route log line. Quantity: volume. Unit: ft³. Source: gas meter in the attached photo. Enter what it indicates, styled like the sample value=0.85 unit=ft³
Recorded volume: value=490900 unit=ft³
